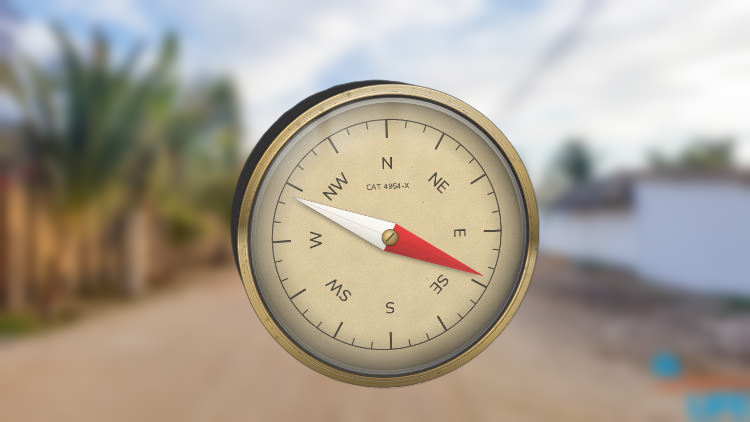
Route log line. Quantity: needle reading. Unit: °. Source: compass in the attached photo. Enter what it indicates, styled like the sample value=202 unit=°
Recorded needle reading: value=115 unit=°
